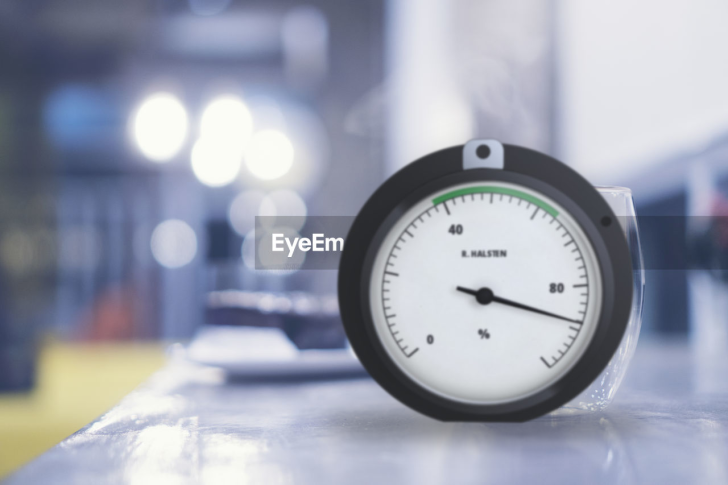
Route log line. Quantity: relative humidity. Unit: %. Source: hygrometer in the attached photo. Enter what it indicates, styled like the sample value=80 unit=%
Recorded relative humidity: value=88 unit=%
